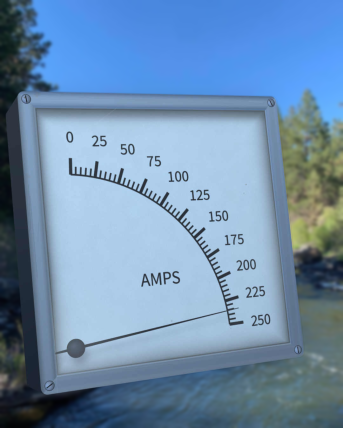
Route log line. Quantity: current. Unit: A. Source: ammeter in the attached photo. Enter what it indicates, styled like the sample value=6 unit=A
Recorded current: value=235 unit=A
